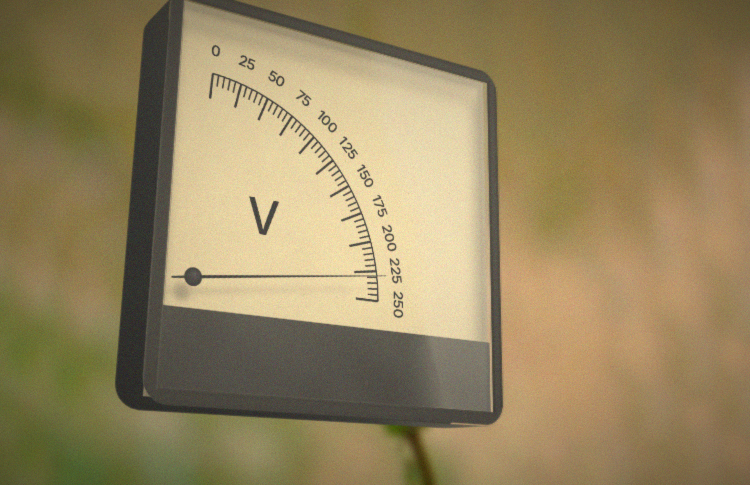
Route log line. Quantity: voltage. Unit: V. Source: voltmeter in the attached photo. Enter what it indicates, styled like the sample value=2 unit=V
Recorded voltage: value=230 unit=V
